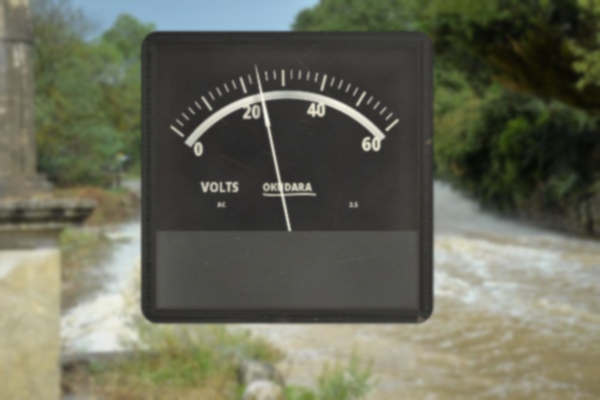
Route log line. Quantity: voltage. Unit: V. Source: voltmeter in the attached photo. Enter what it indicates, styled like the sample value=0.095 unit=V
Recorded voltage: value=24 unit=V
